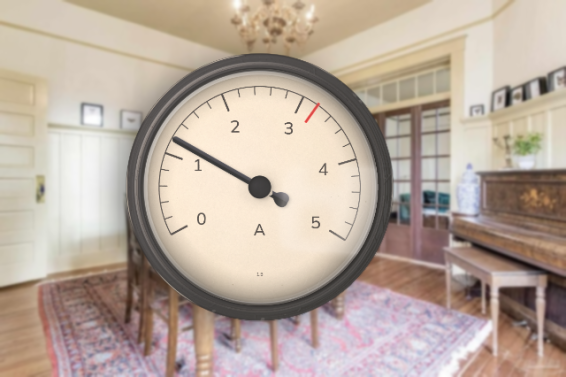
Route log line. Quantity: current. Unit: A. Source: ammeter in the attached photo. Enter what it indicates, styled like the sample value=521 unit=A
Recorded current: value=1.2 unit=A
